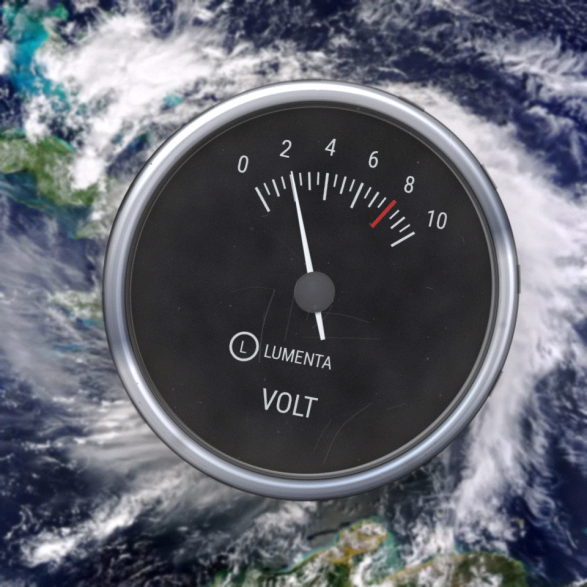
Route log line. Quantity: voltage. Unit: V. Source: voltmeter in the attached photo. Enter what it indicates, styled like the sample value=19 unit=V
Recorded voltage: value=2 unit=V
